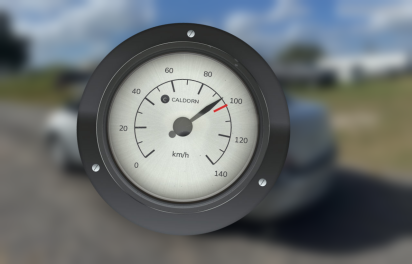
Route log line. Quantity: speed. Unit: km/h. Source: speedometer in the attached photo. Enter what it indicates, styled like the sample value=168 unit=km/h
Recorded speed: value=95 unit=km/h
